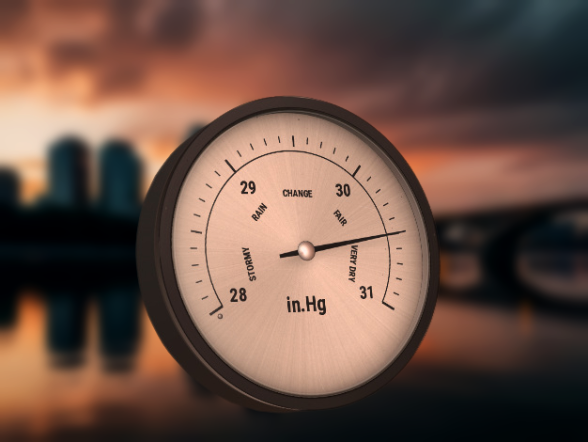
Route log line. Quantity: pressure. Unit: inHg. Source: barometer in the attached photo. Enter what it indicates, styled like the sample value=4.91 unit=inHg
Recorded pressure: value=30.5 unit=inHg
